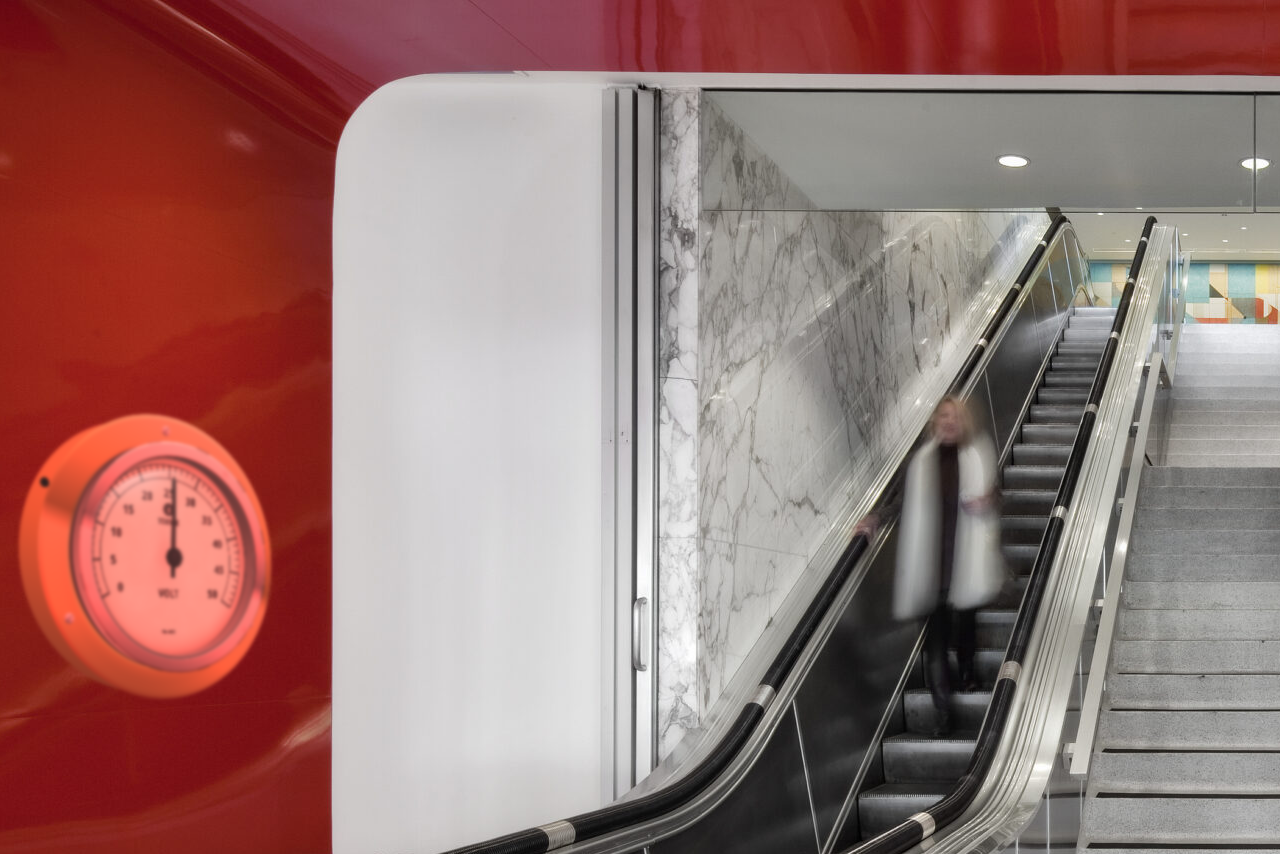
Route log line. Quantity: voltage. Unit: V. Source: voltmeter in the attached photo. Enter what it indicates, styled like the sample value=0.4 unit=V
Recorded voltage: value=25 unit=V
